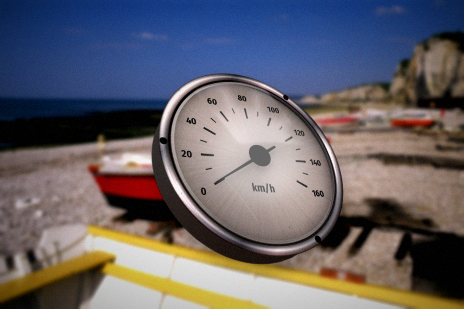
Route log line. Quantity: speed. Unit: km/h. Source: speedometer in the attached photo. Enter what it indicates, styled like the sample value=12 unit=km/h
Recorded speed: value=0 unit=km/h
